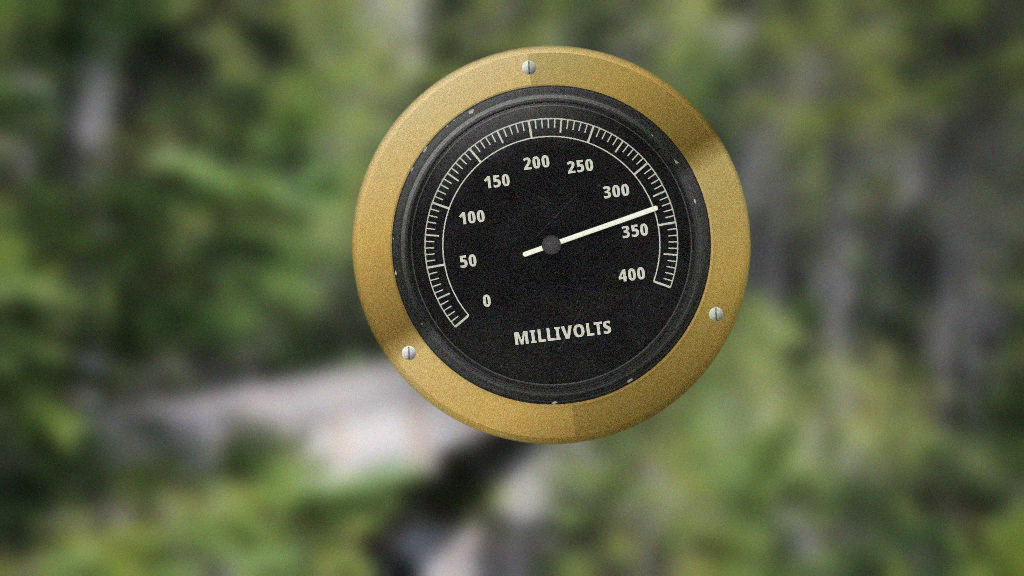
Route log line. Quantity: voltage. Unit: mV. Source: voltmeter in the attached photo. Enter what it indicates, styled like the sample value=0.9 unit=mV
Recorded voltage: value=335 unit=mV
